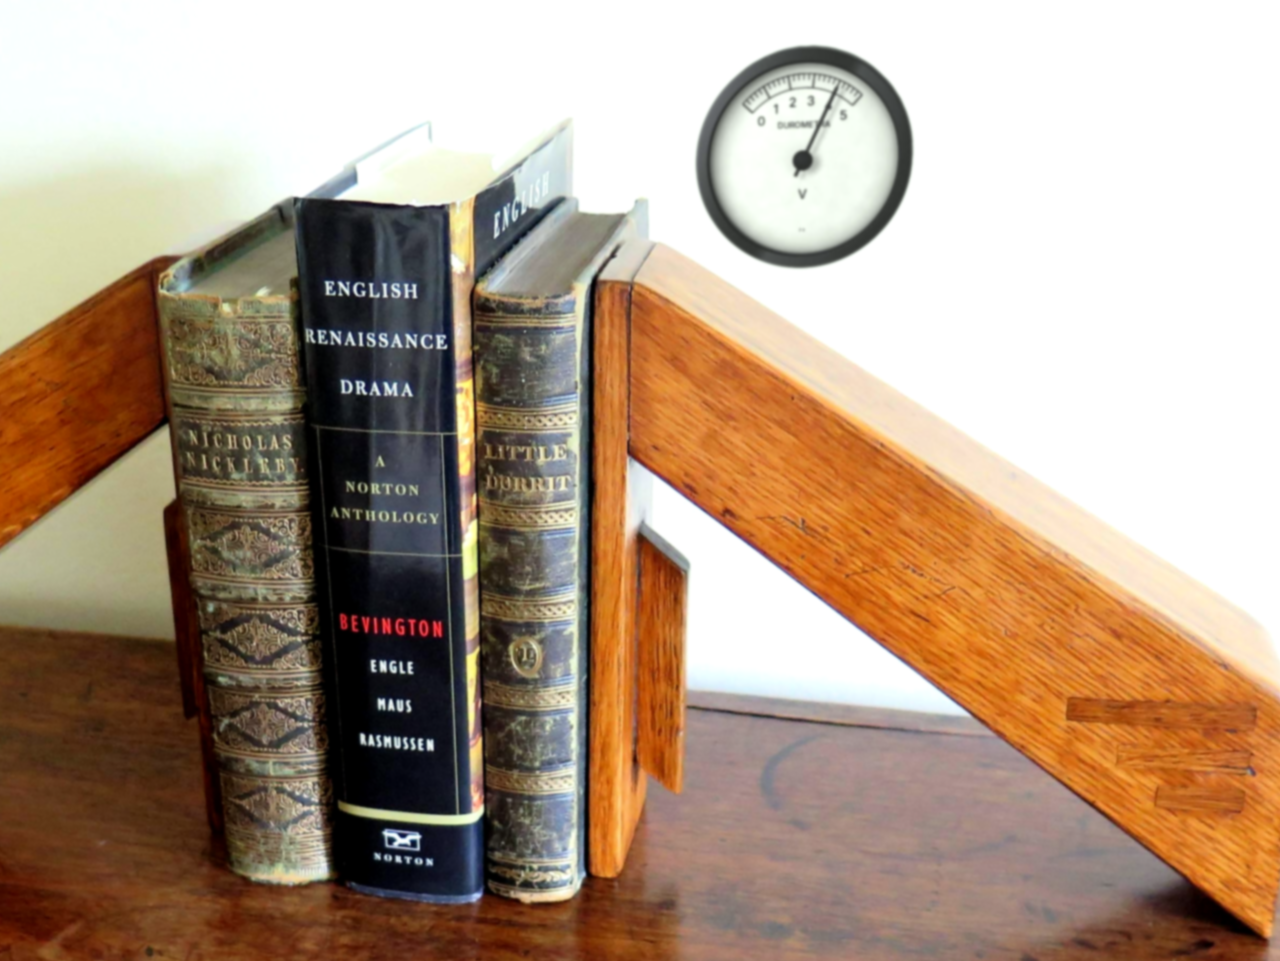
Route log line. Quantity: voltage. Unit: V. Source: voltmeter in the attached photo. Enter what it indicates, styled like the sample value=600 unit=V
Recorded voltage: value=4 unit=V
